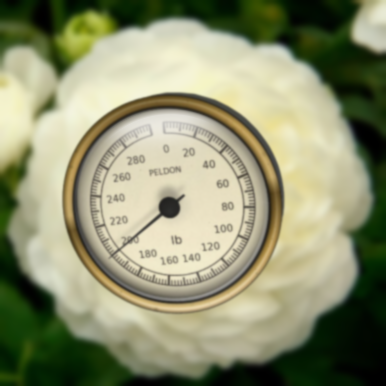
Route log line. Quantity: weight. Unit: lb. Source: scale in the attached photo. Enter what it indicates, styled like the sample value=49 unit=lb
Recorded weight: value=200 unit=lb
